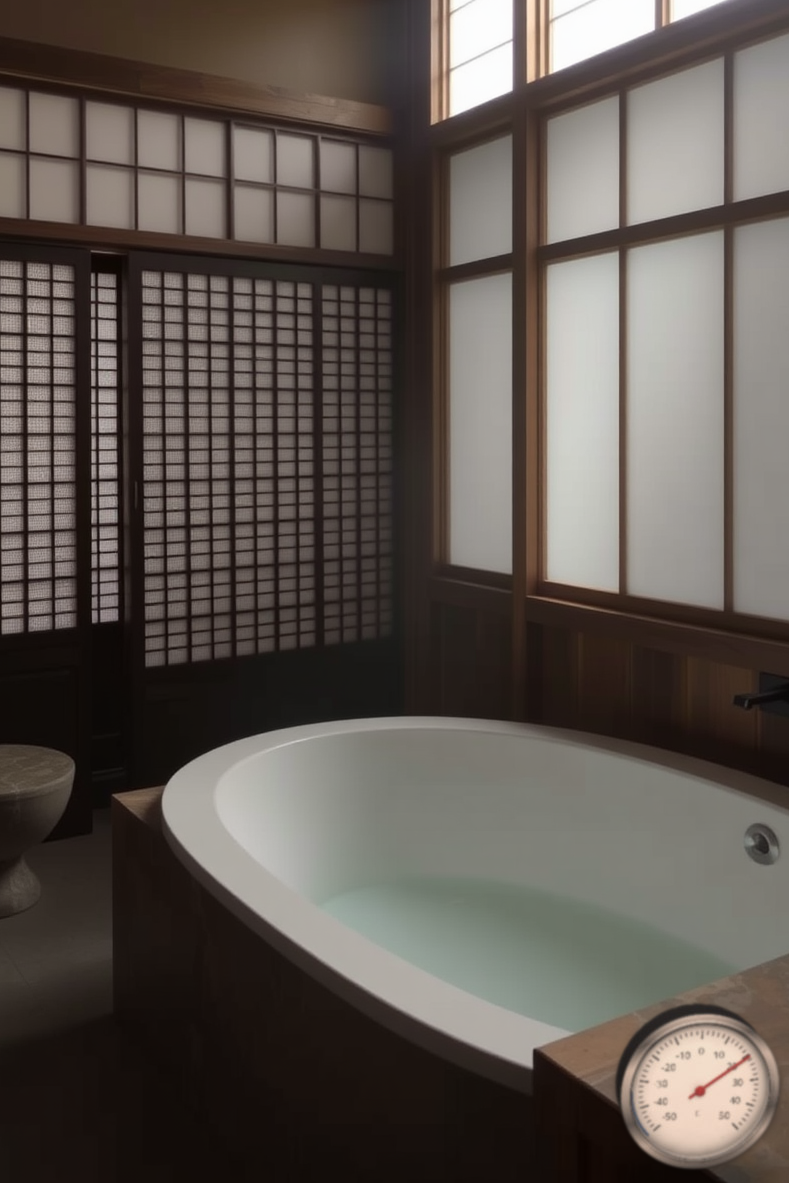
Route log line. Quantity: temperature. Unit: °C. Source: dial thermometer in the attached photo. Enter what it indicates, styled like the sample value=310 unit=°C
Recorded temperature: value=20 unit=°C
